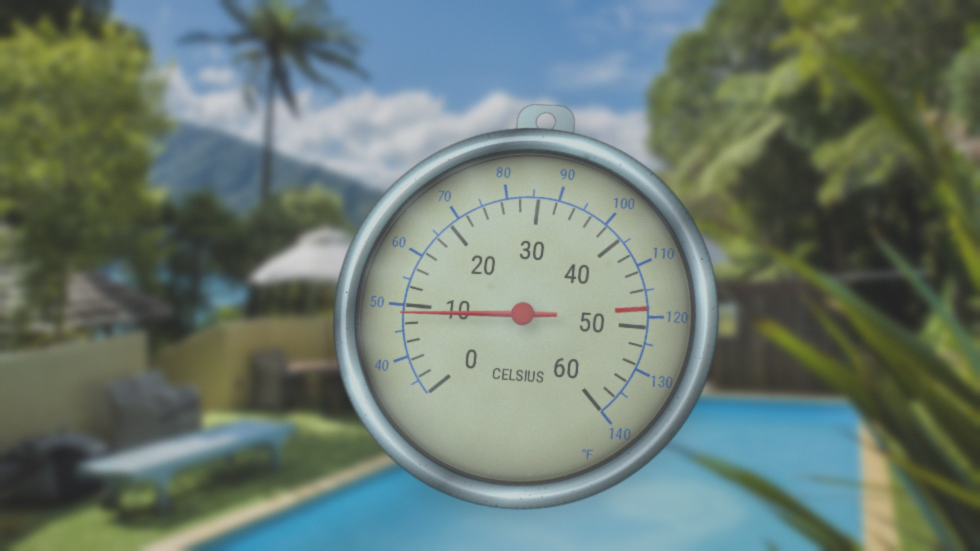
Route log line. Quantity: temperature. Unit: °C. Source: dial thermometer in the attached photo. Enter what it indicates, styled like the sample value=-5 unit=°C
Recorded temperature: value=9 unit=°C
